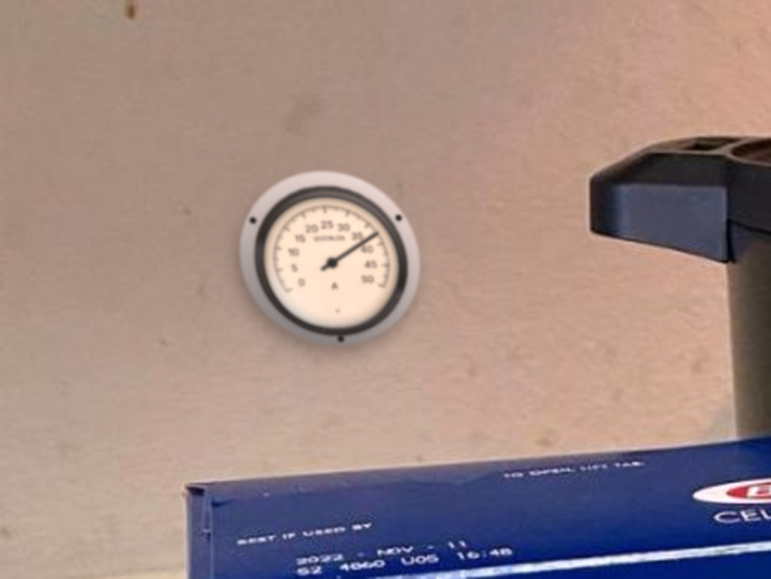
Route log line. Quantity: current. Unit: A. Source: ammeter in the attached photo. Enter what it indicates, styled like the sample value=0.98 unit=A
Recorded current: value=37.5 unit=A
